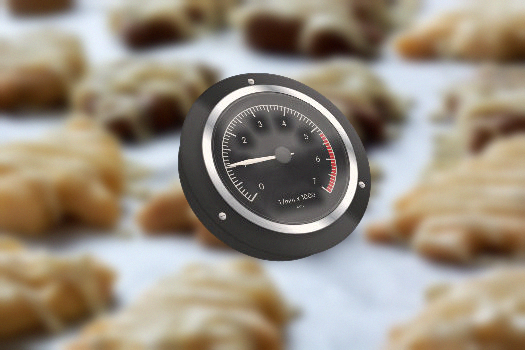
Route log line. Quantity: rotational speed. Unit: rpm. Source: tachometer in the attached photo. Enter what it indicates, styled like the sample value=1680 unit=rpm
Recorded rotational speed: value=1000 unit=rpm
